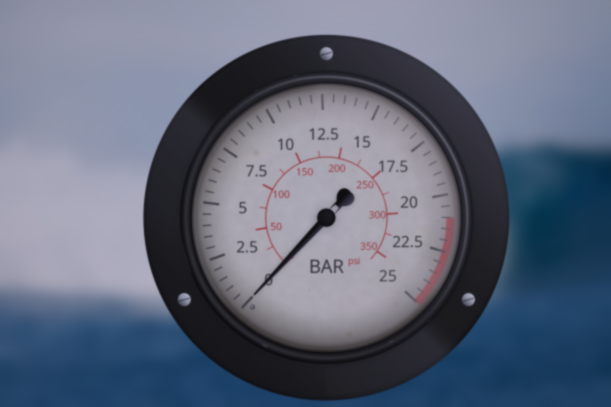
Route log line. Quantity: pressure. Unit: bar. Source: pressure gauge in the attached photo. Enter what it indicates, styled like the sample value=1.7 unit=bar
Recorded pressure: value=0 unit=bar
